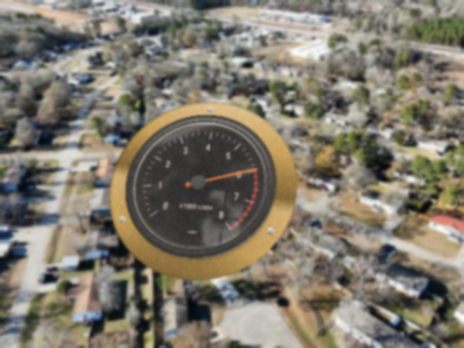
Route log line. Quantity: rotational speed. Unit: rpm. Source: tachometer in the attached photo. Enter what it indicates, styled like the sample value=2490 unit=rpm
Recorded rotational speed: value=6000 unit=rpm
